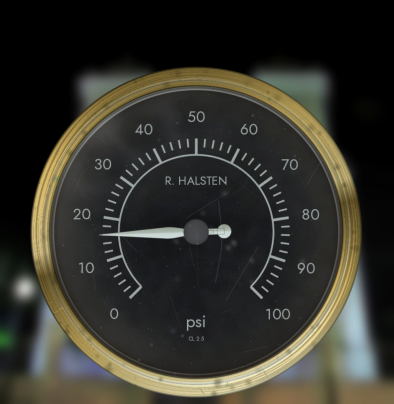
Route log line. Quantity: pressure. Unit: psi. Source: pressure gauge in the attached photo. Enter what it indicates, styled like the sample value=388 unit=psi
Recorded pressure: value=16 unit=psi
